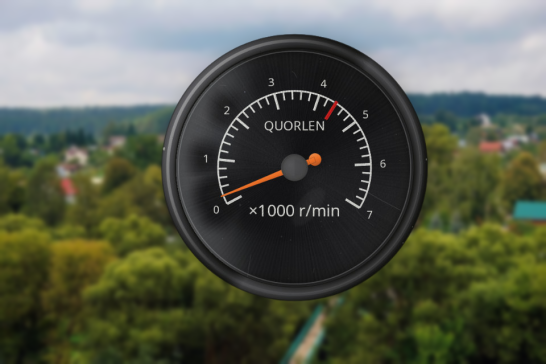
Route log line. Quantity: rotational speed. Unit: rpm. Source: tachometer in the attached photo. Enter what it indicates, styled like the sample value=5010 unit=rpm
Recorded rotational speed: value=200 unit=rpm
